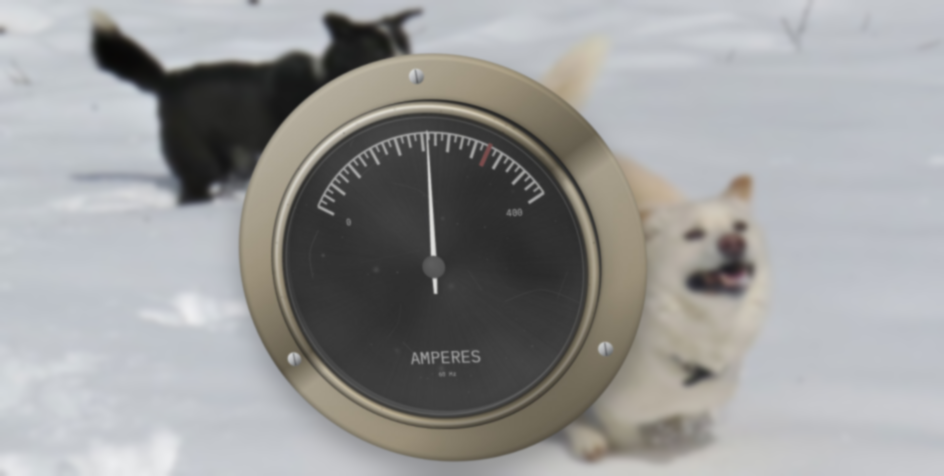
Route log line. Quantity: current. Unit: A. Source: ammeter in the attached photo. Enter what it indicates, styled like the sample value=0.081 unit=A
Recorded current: value=210 unit=A
